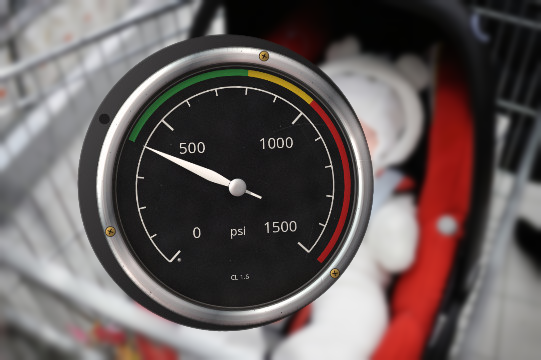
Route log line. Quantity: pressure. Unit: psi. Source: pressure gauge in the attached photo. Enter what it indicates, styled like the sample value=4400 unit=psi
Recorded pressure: value=400 unit=psi
